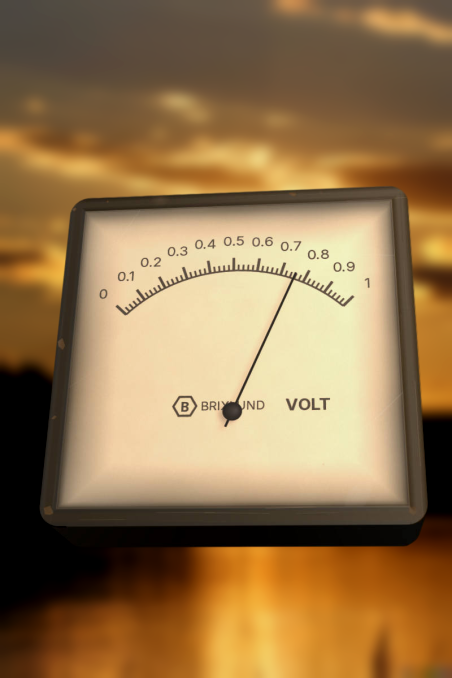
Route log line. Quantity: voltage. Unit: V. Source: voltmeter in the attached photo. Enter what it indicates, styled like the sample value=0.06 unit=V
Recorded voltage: value=0.76 unit=V
